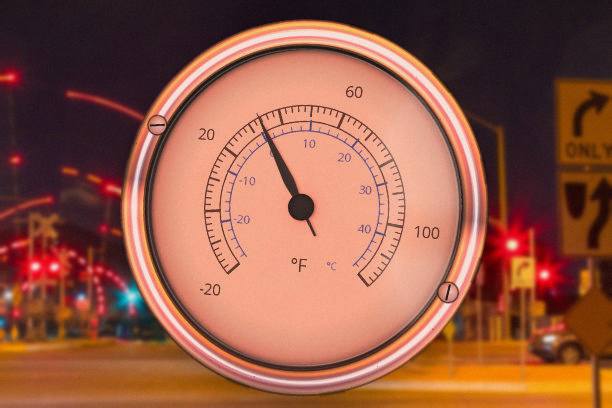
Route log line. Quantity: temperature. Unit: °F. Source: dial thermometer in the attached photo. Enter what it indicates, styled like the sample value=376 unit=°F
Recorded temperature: value=34 unit=°F
